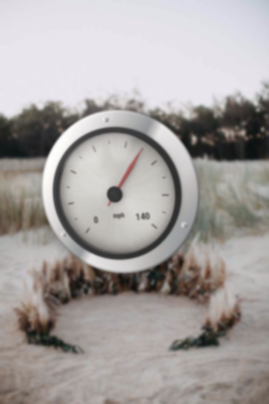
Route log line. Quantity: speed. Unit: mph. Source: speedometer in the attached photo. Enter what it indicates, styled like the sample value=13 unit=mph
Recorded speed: value=90 unit=mph
